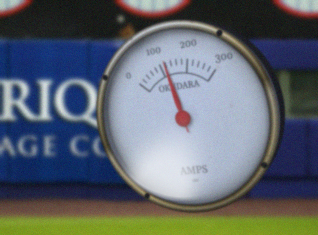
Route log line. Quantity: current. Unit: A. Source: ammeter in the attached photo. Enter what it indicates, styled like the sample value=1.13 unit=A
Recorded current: value=120 unit=A
